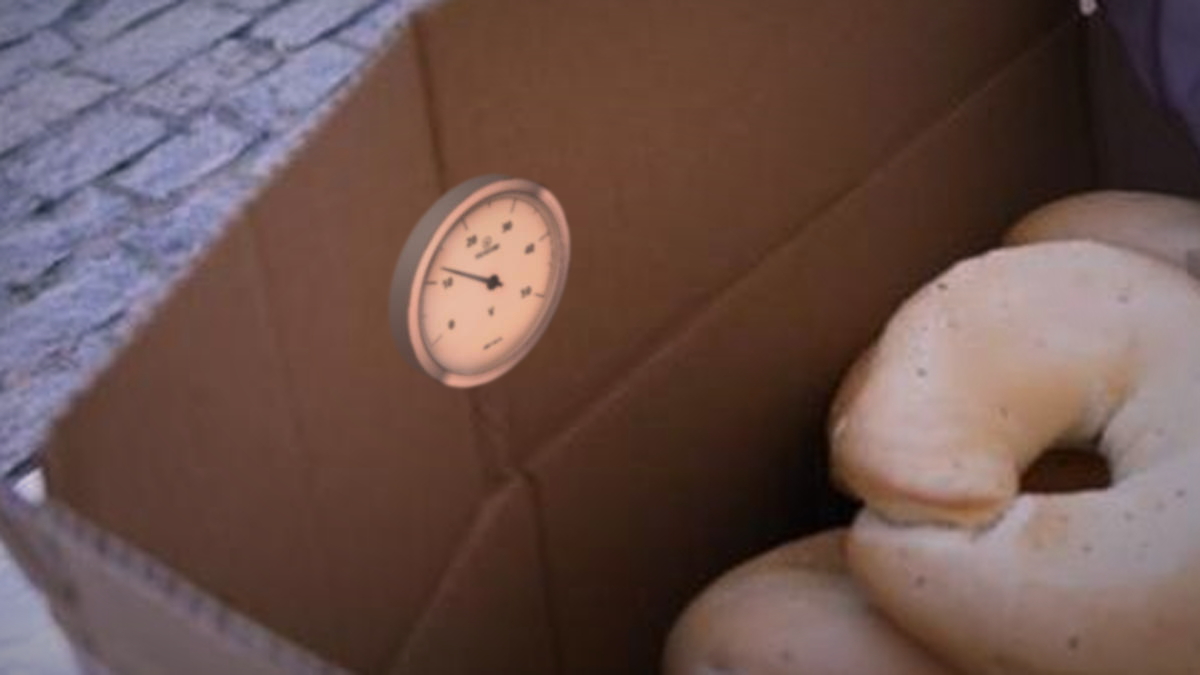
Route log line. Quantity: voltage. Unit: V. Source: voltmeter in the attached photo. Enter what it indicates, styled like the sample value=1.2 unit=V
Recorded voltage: value=12.5 unit=V
